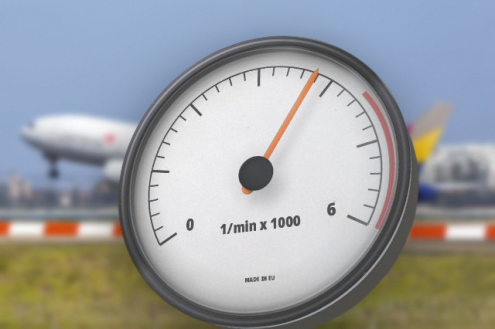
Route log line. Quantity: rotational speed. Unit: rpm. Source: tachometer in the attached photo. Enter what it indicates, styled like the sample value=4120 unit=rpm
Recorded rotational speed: value=3800 unit=rpm
